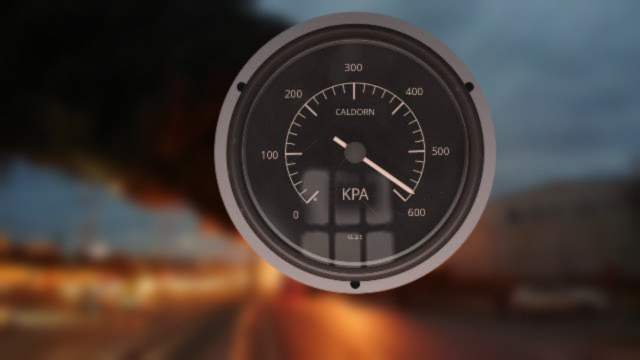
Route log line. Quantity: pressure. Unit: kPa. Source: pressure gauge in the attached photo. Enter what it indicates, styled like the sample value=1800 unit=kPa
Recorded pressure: value=580 unit=kPa
